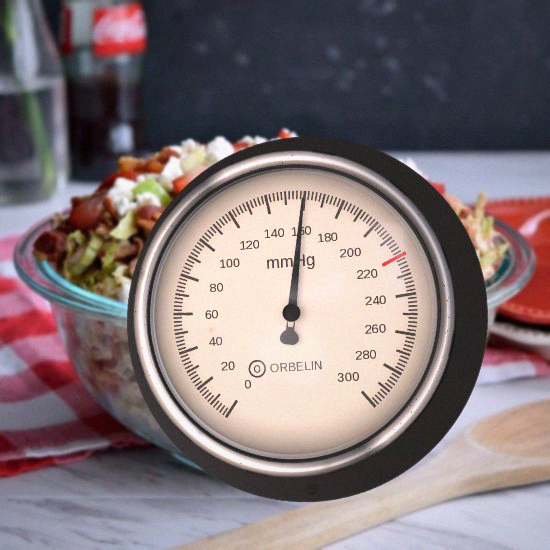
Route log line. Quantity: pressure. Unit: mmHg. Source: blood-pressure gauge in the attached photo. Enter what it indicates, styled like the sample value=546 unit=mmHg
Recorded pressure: value=160 unit=mmHg
